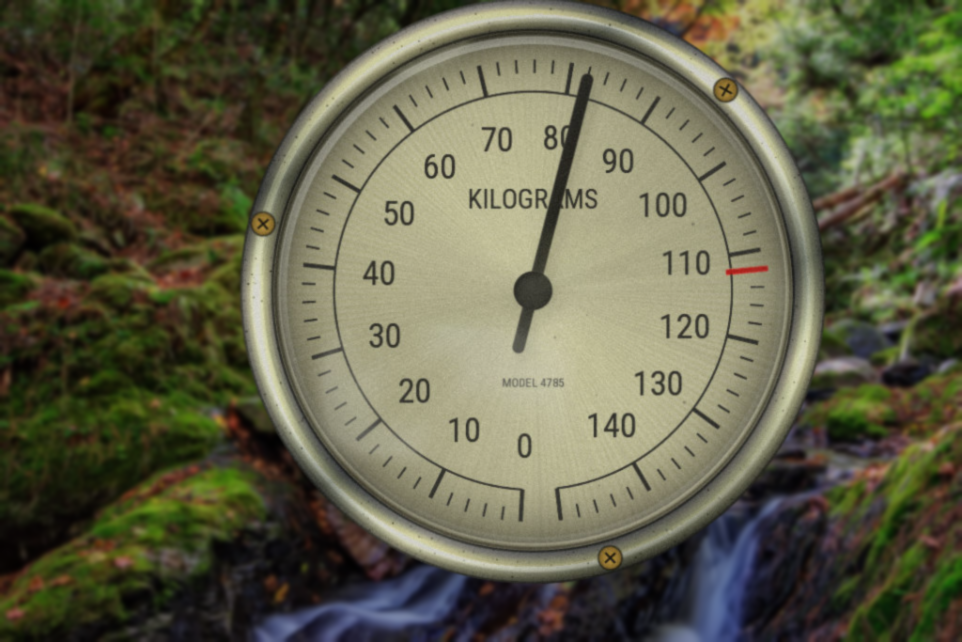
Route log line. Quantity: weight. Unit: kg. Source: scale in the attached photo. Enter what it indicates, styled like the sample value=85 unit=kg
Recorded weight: value=82 unit=kg
